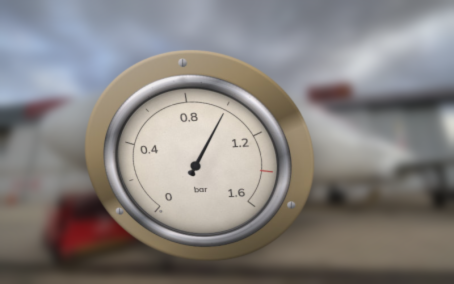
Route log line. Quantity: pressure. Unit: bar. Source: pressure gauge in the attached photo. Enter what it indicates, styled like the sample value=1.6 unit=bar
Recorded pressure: value=1 unit=bar
